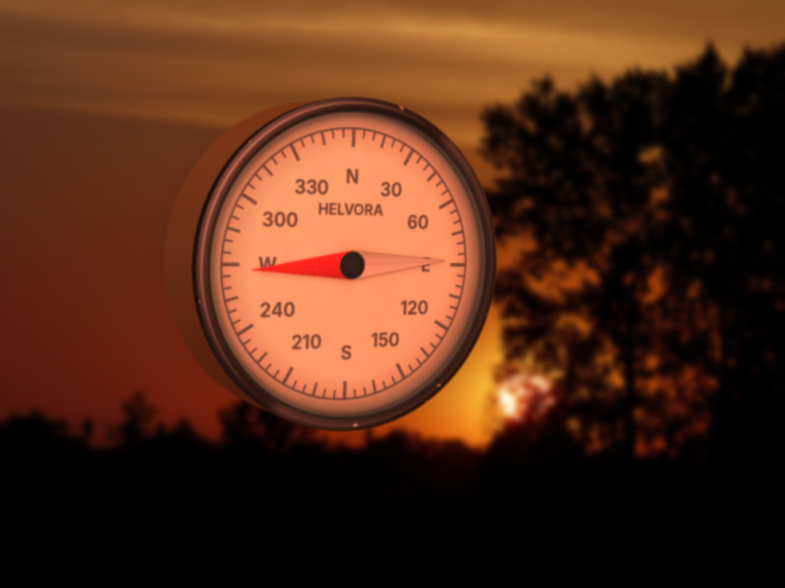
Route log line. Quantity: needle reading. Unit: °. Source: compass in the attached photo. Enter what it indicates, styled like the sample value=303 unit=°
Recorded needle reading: value=267.5 unit=°
